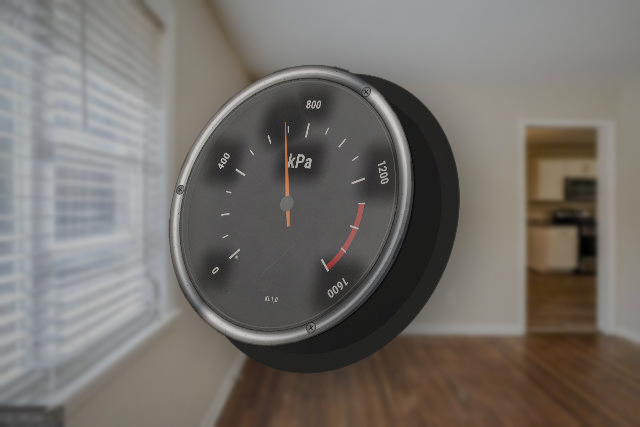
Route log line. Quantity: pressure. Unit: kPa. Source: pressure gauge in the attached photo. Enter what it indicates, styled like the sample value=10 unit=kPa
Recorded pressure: value=700 unit=kPa
